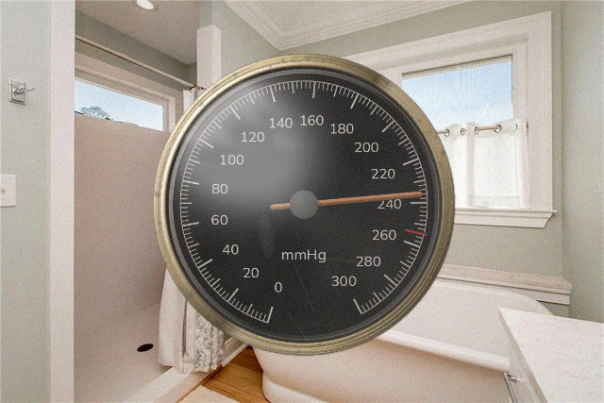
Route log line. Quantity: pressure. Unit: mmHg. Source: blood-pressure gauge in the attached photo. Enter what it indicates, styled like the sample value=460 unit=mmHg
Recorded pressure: value=236 unit=mmHg
